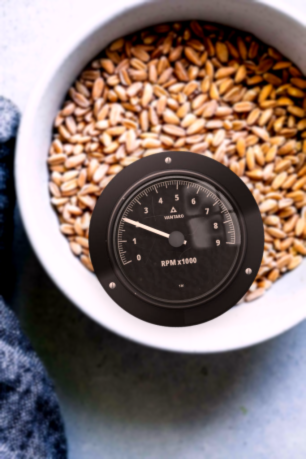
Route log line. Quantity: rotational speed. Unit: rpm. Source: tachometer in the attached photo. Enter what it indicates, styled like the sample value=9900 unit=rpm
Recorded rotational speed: value=2000 unit=rpm
